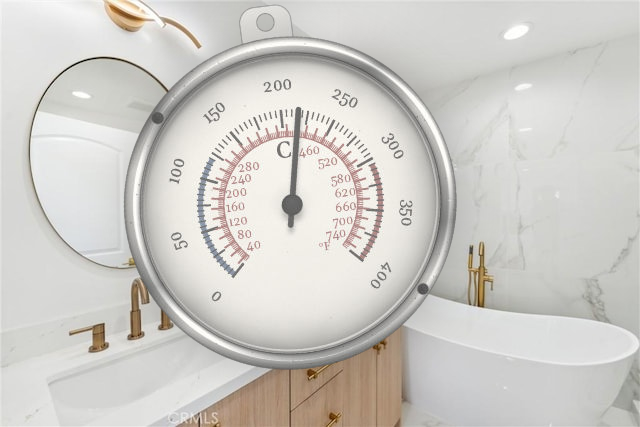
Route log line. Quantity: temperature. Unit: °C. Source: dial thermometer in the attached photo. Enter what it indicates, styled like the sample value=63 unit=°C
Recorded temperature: value=215 unit=°C
